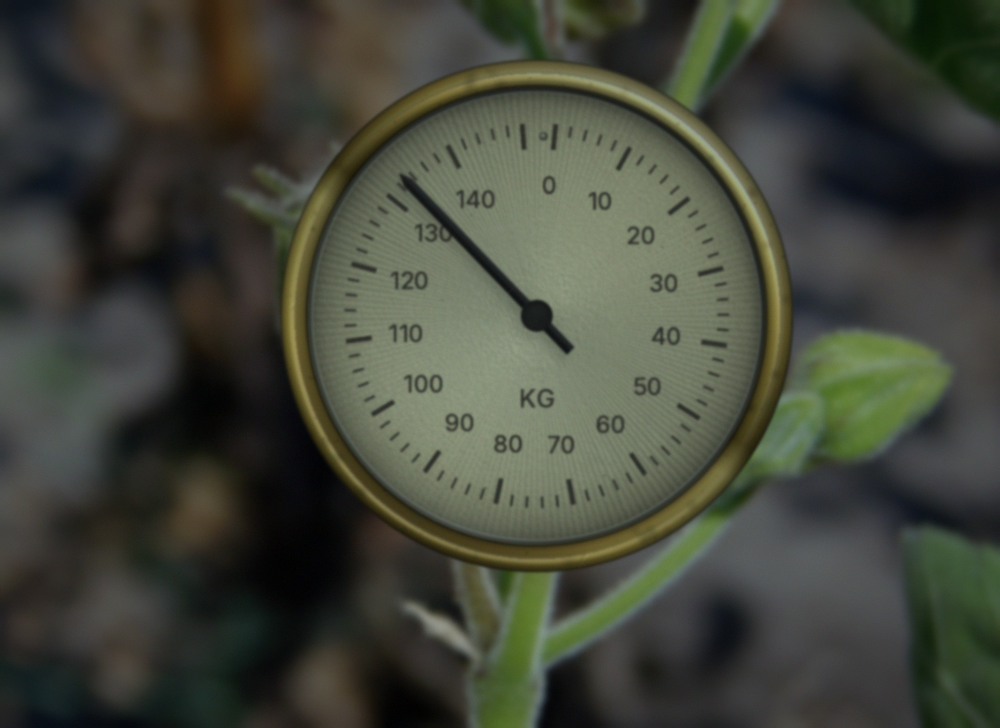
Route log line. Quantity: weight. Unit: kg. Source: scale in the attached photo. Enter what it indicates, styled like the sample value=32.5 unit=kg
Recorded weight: value=133 unit=kg
